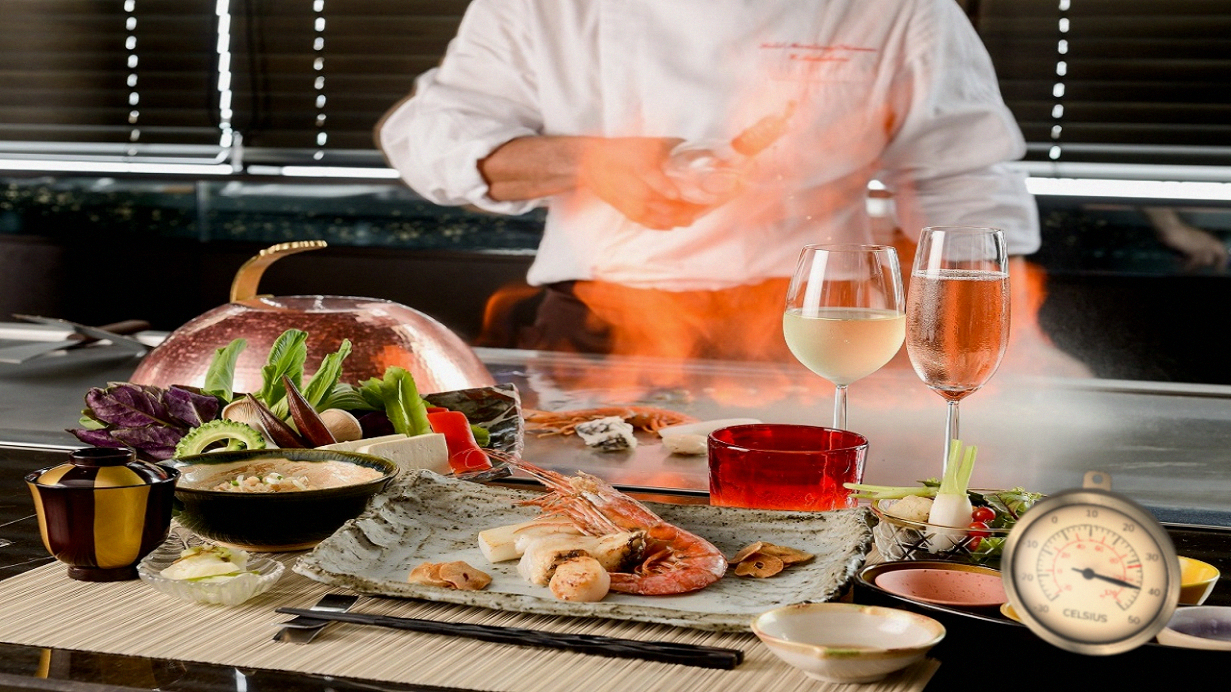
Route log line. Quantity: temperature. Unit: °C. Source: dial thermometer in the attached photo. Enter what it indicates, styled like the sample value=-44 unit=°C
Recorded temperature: value=40 unit=°C
